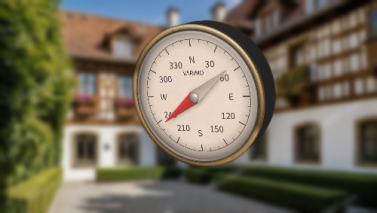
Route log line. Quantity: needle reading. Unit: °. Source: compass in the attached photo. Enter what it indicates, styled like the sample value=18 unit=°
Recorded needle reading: value=235 unit=°
